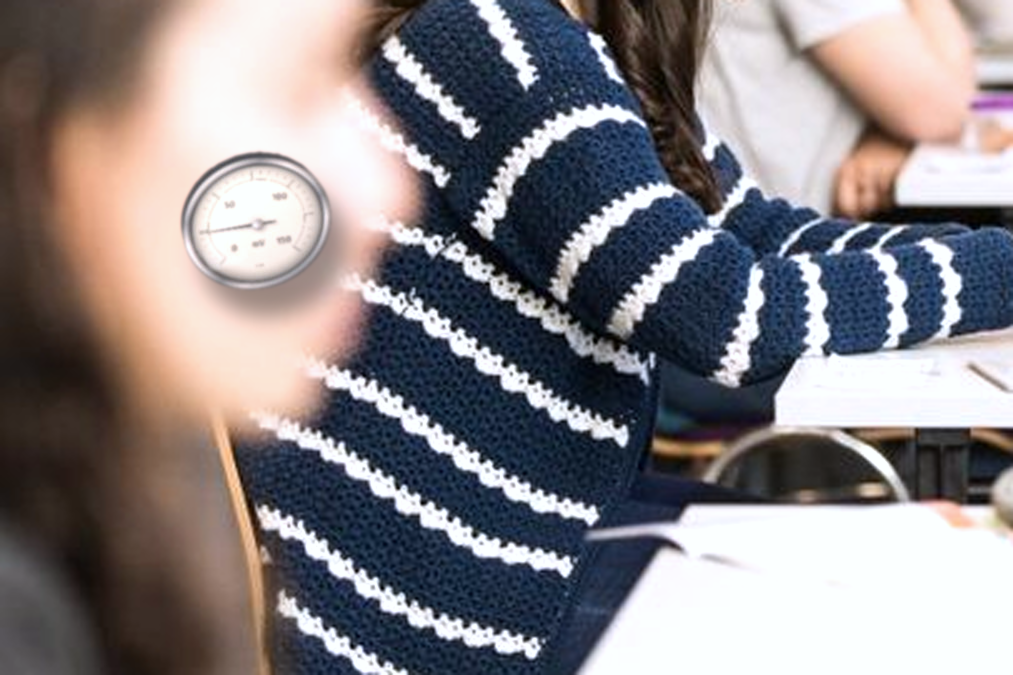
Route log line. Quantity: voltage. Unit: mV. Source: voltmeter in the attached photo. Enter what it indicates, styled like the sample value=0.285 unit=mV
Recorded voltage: value=25 unit=mV
